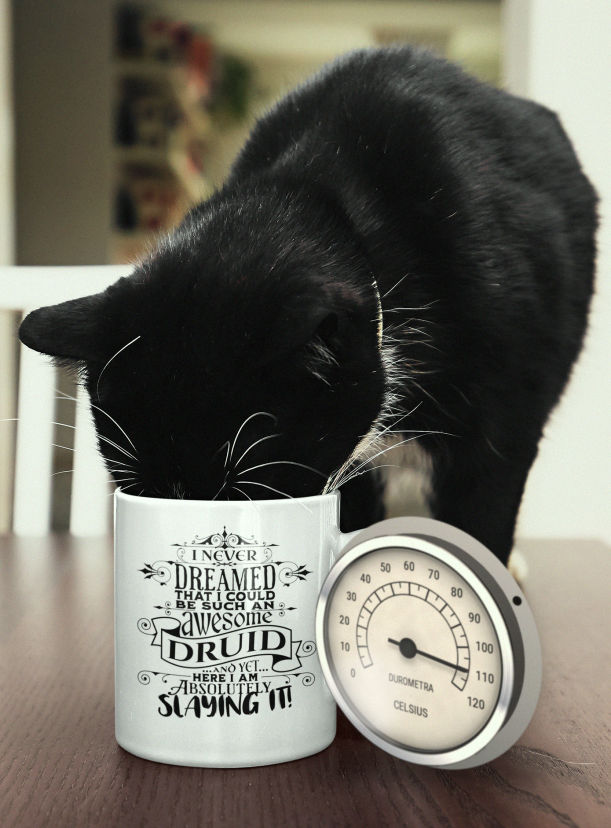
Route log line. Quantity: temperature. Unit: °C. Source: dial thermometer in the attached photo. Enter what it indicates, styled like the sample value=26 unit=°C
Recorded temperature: value=110 unit=°C
